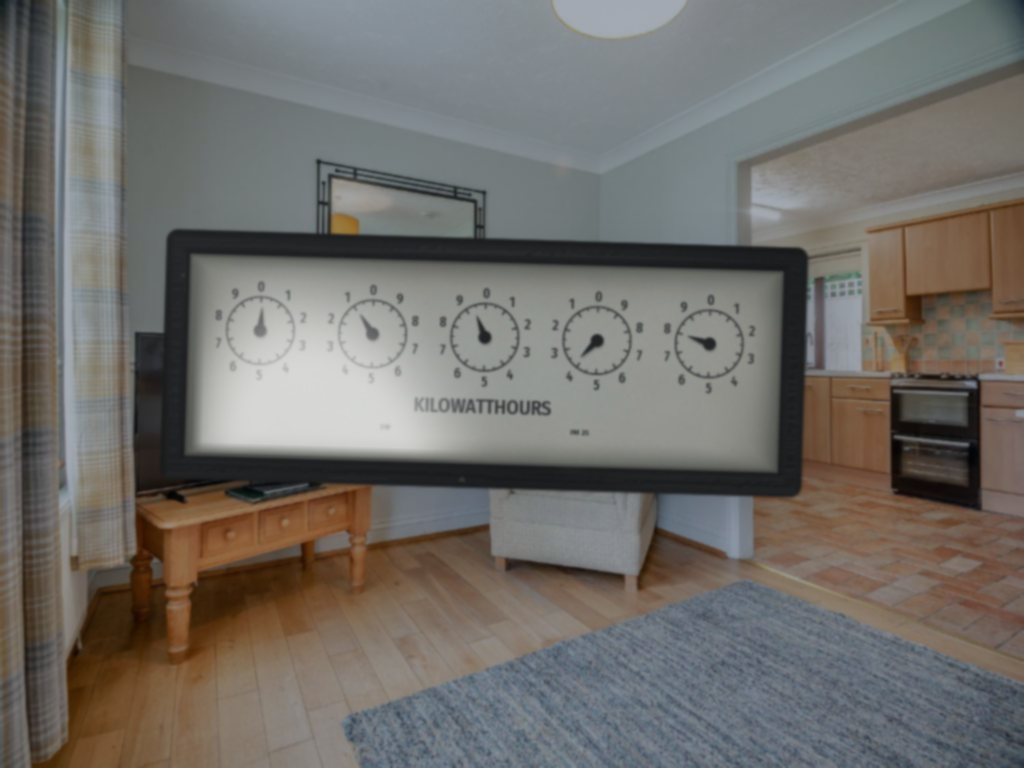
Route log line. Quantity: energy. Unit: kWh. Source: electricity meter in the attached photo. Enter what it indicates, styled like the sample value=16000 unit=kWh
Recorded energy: value=938 unit=kWh
